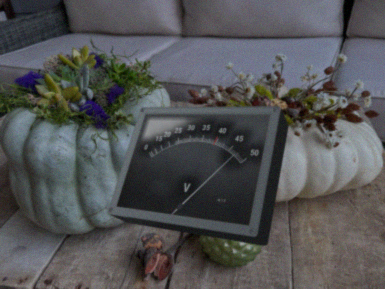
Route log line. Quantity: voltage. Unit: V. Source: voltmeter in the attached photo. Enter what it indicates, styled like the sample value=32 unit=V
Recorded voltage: value=47.5 unit=V
